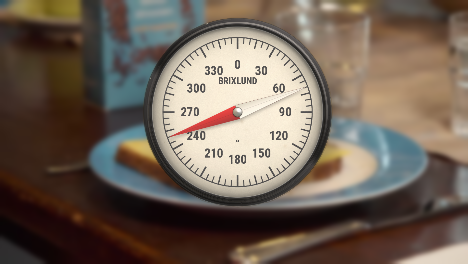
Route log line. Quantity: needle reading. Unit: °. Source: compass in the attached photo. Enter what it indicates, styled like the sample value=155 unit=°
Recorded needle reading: value=250 unit=°
